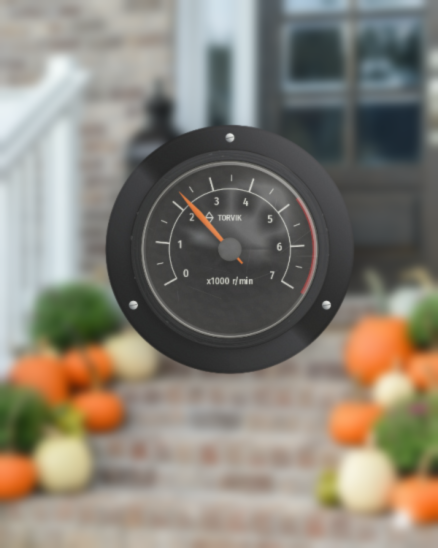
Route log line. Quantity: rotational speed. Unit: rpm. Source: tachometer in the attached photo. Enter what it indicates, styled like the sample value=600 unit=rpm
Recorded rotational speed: value=2250 unit=rpm
